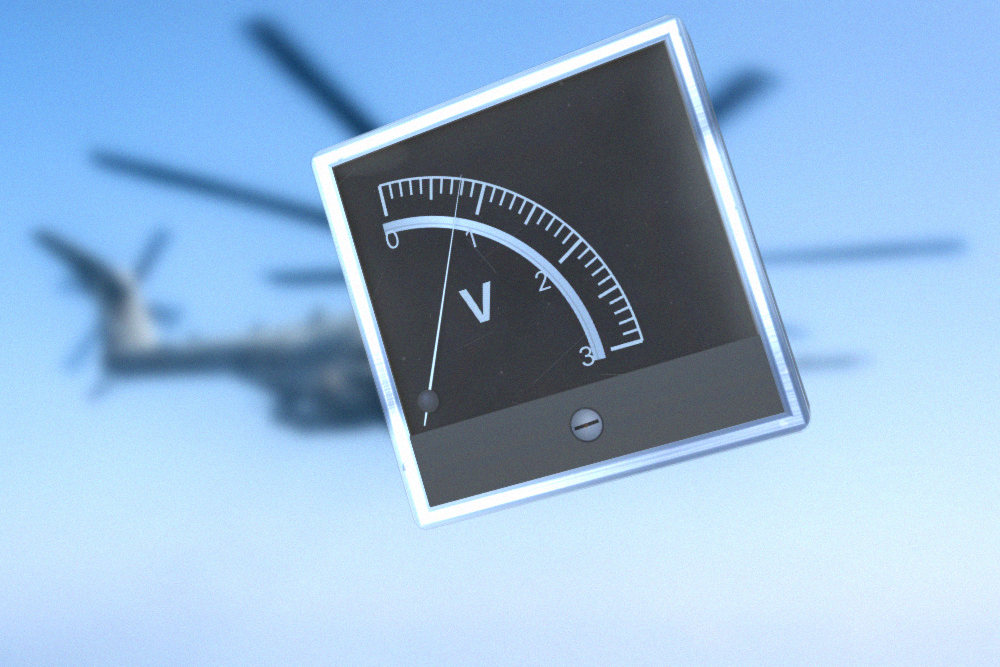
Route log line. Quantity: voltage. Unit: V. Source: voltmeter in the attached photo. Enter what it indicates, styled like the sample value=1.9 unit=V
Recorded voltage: value=0.8 unit=V
